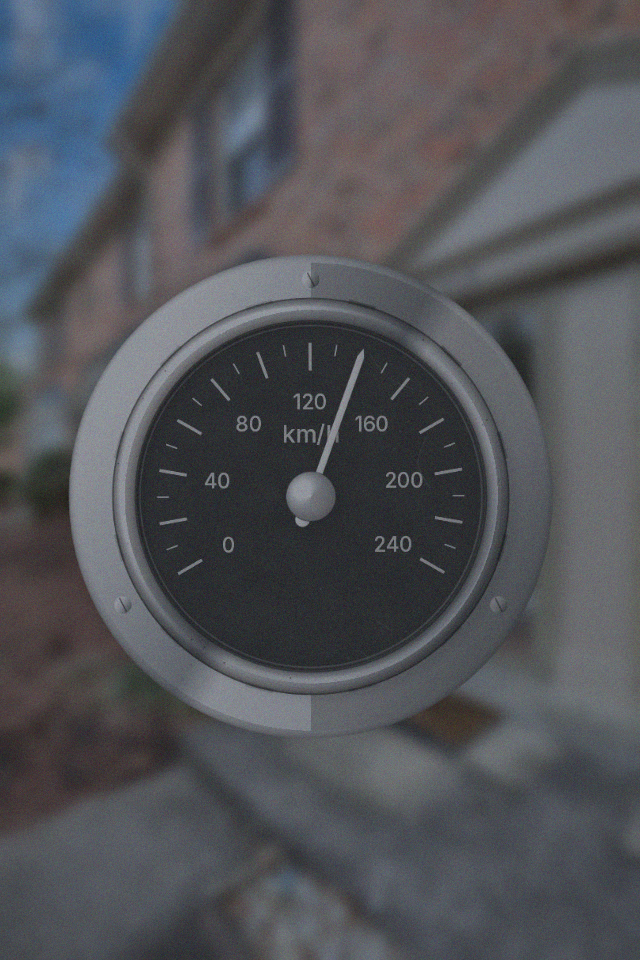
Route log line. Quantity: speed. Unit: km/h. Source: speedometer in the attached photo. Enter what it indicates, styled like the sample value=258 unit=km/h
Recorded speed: value=140 unit=km/h
